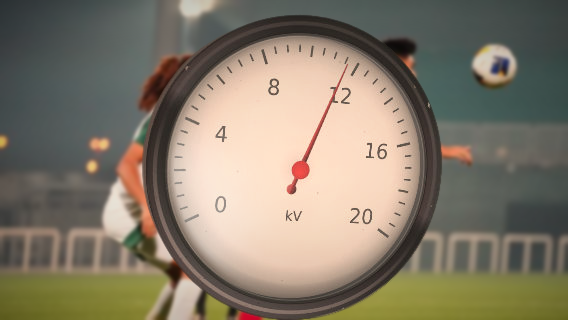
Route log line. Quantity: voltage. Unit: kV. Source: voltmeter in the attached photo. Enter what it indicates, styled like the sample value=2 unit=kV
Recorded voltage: value=11.5 unit=kV
